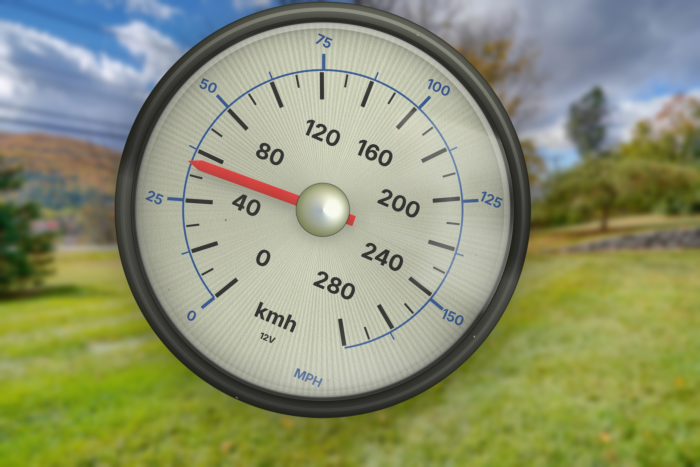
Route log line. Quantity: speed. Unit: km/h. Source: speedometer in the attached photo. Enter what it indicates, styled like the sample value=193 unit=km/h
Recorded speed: value=55 unit=km/h
